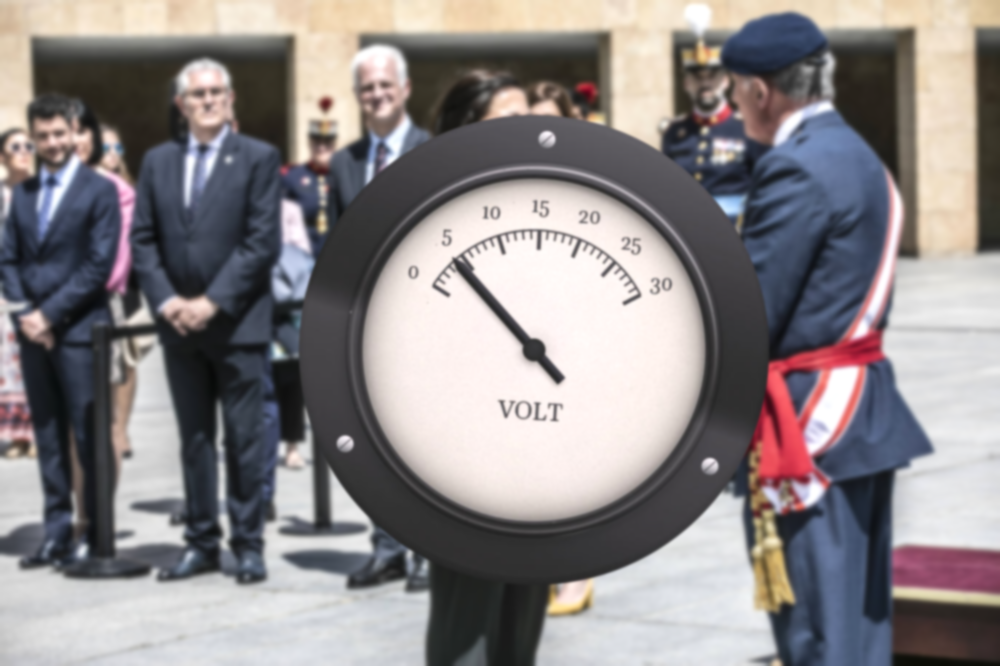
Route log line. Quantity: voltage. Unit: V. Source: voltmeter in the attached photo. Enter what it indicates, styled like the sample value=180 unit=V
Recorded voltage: value=4 unit=V
